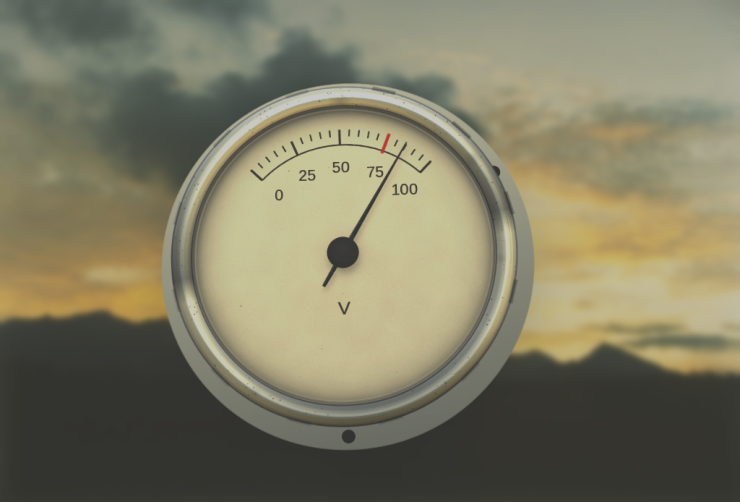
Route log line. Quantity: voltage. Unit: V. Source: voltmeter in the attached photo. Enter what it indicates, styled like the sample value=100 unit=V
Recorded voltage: value=85 unit=V
